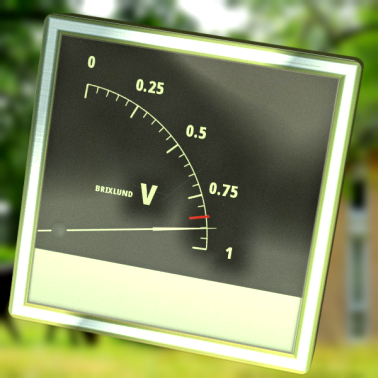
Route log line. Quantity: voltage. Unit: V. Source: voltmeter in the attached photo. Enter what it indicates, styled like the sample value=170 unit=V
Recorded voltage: value=0.9 unit=V
